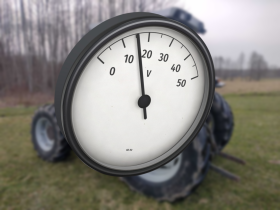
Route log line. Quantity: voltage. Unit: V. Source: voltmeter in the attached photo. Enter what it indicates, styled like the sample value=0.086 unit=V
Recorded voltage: value=15 unit=V
